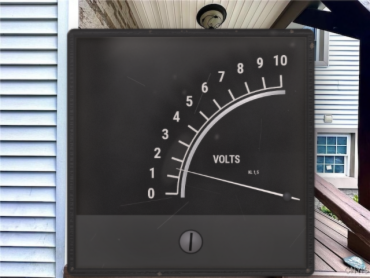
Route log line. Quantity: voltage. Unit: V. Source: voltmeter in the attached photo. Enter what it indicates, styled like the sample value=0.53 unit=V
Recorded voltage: value=1.5 unit=V
